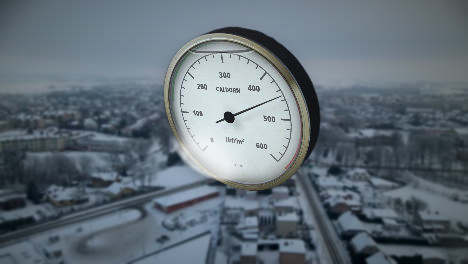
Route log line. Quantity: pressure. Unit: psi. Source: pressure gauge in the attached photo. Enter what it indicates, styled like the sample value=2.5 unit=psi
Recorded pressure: value=450 unit=psi
